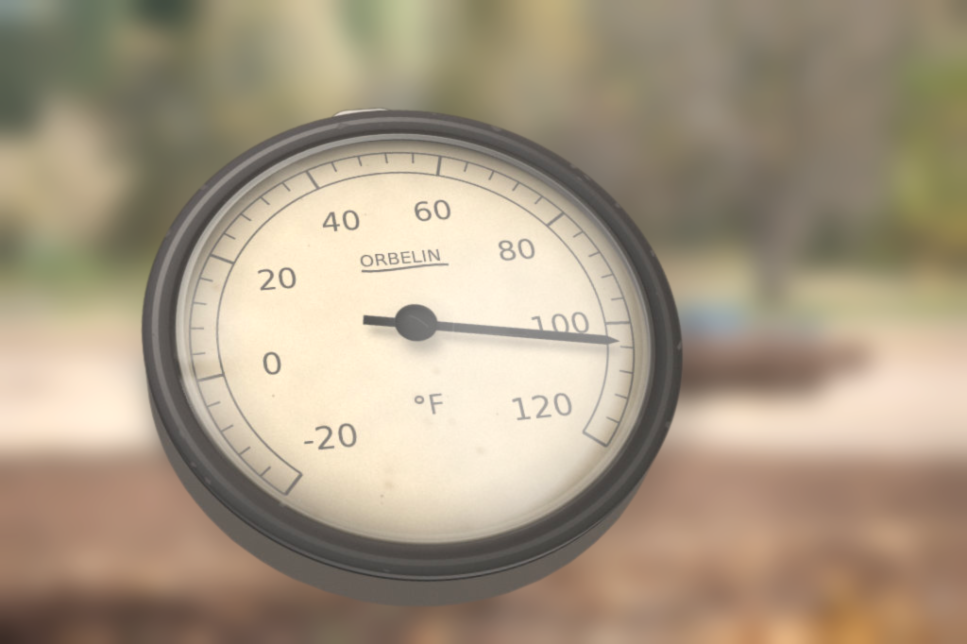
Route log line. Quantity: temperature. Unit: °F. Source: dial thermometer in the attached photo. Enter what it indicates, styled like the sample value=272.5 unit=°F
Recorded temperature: value=104 unit=°F
